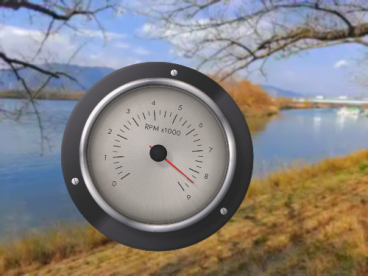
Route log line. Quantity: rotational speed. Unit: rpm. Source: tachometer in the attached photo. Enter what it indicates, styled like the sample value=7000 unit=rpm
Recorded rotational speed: value=8500 unit=rpm
